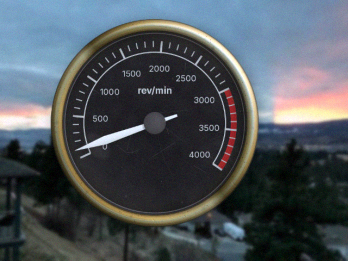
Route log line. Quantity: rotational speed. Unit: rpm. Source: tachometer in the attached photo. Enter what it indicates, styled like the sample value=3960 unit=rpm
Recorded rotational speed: value=100 unit=rpm
